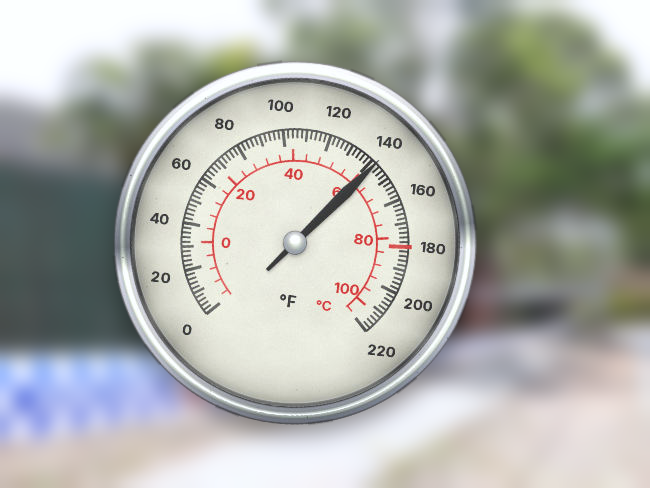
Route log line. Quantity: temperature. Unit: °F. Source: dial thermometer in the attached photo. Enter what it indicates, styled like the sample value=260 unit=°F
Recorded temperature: value=142 unit=°F
